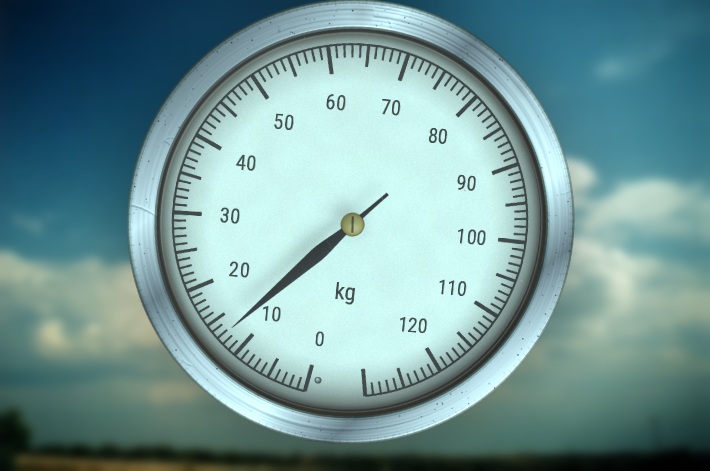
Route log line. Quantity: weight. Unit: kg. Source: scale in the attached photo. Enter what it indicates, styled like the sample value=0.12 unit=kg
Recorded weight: value=13 unit=kg
